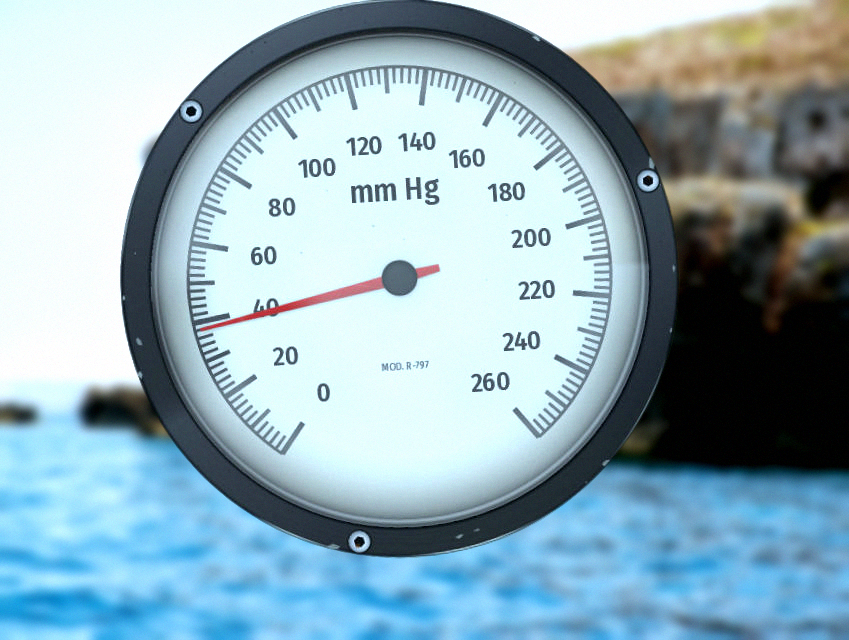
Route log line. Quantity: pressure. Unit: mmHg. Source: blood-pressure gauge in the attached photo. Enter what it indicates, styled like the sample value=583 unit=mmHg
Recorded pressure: value=38 unit=mmHg
